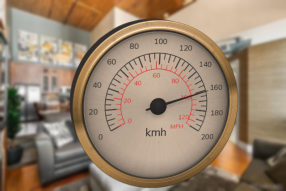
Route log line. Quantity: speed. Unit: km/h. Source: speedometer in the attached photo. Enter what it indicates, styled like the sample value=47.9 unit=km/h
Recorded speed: value=160 unit=km/h
